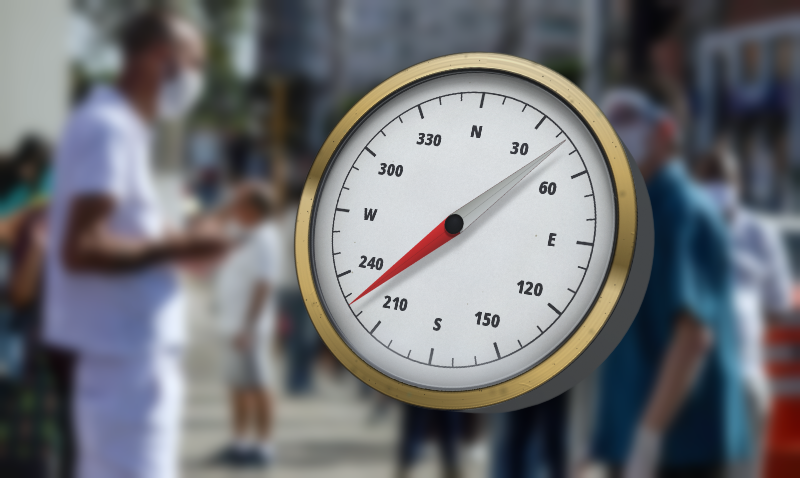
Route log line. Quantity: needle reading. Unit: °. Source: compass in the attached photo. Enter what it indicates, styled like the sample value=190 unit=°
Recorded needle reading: value=225 unit=°
